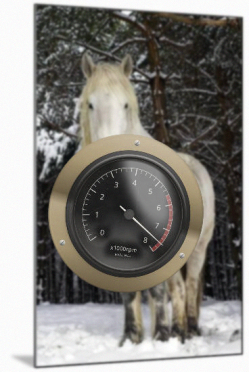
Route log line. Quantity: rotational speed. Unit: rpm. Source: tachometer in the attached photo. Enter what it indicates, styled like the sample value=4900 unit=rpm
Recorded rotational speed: value=7600 unit=rpm
